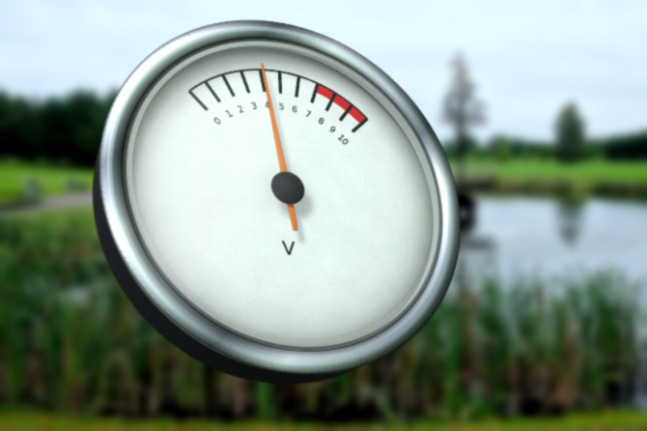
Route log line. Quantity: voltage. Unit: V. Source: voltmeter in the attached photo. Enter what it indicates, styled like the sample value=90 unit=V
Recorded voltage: value=4 unit=V
